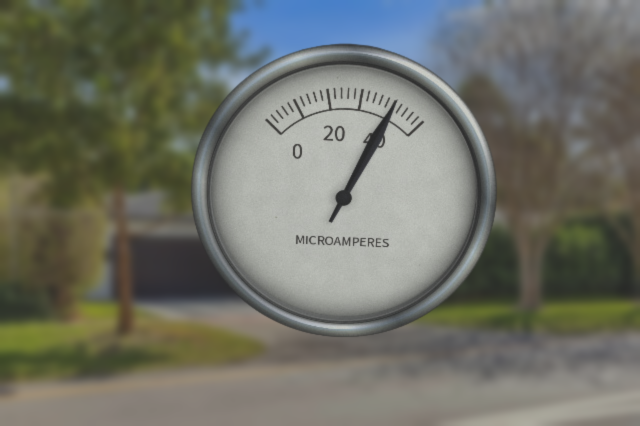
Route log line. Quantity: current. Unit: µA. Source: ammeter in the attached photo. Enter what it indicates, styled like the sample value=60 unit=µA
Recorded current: value=40 unit=µA
